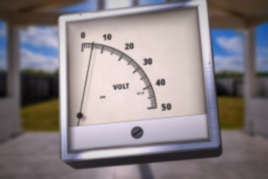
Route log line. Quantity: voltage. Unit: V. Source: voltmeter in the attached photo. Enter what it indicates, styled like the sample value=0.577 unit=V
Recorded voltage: value=5 unit=V
